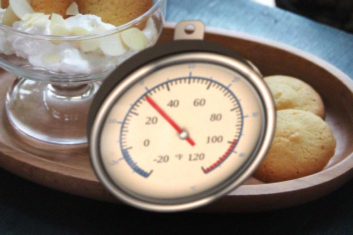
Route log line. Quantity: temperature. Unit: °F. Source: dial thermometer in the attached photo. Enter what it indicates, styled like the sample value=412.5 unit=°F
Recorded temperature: value=30 unit=°F
